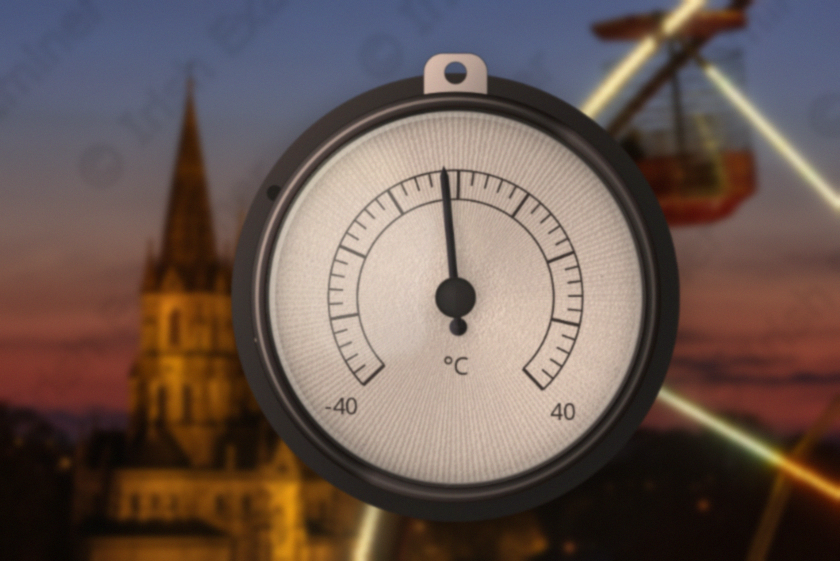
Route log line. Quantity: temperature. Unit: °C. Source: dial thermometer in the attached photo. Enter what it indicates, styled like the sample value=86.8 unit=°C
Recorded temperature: value=-2 unit=°C
